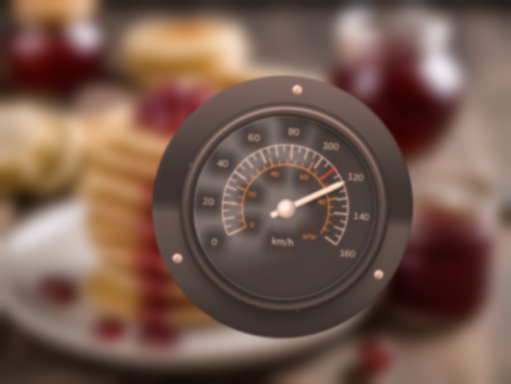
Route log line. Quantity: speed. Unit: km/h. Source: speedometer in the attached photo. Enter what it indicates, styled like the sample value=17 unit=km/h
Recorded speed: value=120 unit=km/h
